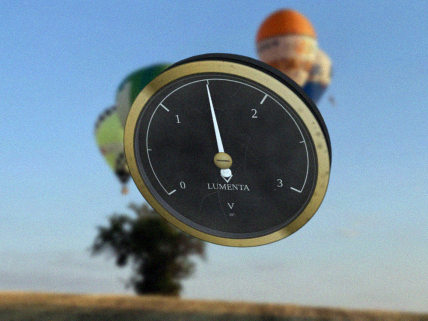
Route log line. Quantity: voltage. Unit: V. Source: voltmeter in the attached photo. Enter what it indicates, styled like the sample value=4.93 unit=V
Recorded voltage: value=1.5 unit=V
